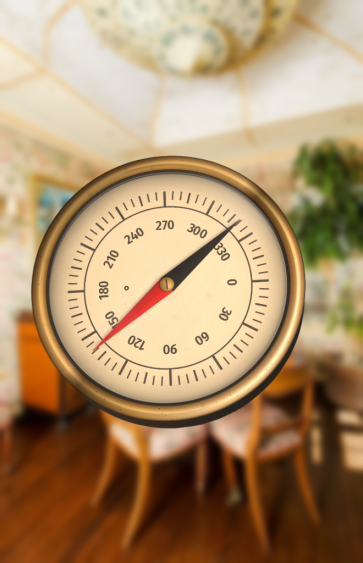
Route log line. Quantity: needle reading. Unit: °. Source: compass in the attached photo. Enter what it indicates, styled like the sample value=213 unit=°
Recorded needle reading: value=140 unit=°
